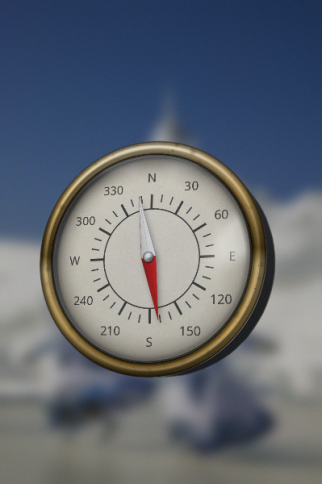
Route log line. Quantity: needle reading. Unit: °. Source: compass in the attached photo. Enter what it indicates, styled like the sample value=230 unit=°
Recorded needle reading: value=170 unit=°
